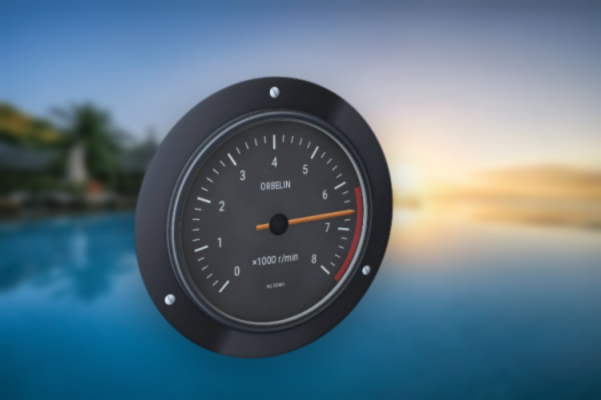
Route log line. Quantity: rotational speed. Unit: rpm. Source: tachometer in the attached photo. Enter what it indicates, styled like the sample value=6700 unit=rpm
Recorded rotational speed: value=6600 unit=rpm
